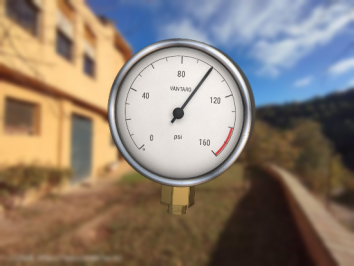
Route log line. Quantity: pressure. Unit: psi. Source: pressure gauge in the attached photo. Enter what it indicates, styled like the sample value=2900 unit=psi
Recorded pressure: value=100 unit=psi
